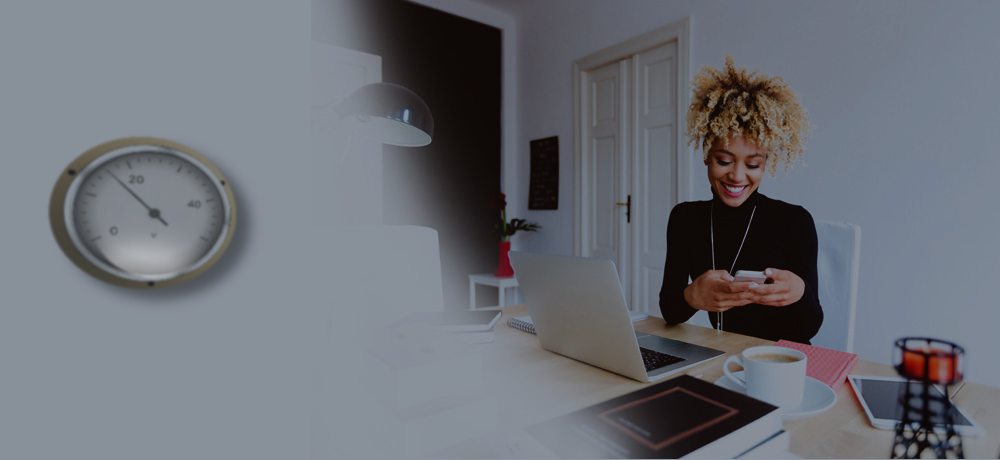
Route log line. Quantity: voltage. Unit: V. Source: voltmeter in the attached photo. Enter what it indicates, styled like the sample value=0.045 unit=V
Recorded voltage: value=16 unit=V
